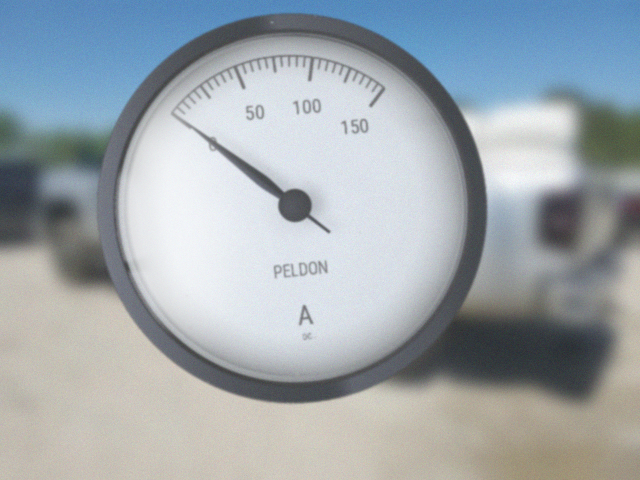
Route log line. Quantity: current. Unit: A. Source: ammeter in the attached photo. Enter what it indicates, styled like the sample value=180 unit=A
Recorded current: value=0 unit=A
